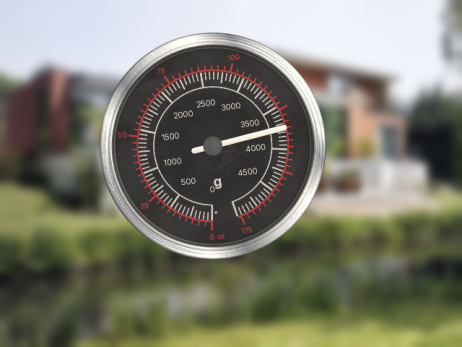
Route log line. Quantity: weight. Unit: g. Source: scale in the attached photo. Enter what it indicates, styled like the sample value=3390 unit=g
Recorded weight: value=3750 unit=g
